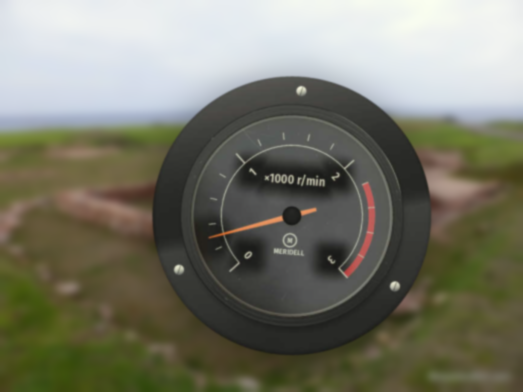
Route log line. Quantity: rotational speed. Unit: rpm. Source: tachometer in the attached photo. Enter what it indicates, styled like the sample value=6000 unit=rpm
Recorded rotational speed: value=300 unit=rpm
